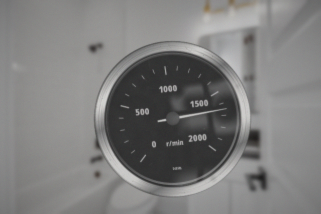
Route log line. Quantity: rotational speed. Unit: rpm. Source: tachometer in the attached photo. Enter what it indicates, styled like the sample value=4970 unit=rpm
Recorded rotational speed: value=1650 unit=rpm
